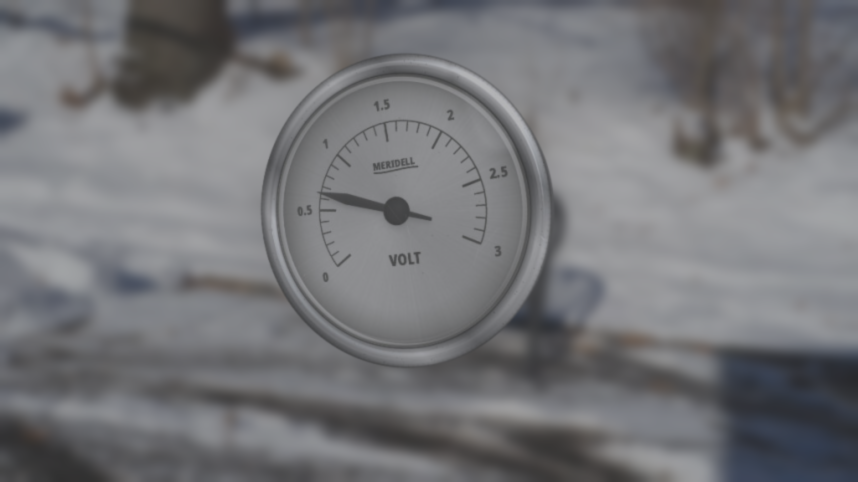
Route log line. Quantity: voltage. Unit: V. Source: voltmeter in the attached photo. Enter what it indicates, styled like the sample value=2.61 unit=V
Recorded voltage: value=0.65 unit=V
